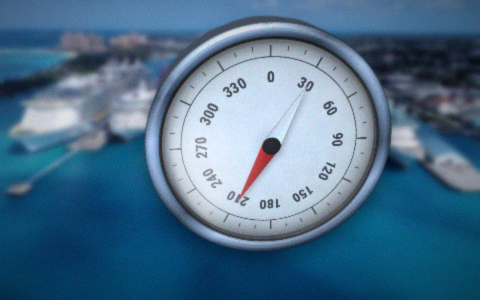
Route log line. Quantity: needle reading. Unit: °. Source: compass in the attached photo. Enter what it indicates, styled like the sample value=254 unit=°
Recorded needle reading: value=210 unit=°
